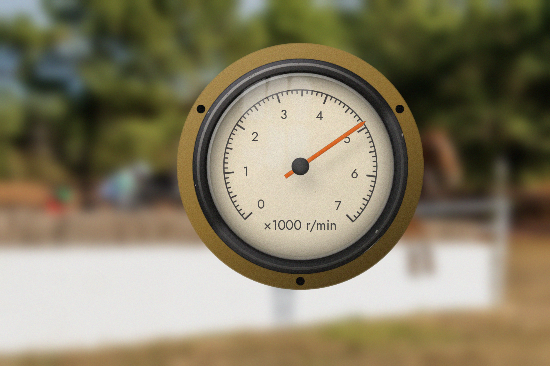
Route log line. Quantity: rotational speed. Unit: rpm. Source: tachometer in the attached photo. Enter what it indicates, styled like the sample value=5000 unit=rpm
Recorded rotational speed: value=4900 unit=rpm
